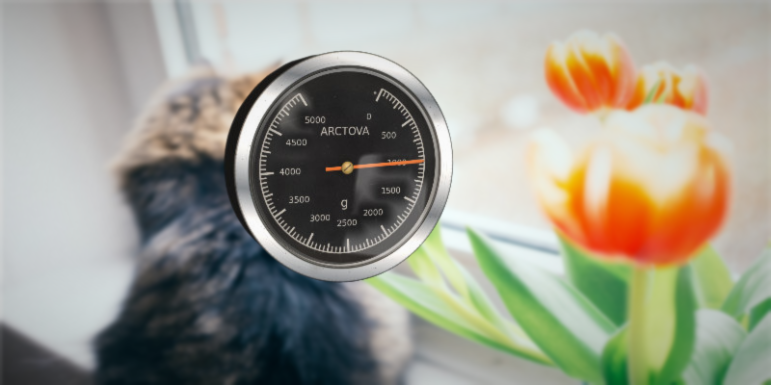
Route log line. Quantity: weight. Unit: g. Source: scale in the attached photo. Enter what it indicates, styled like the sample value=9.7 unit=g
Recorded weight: value=1000 unit=g
